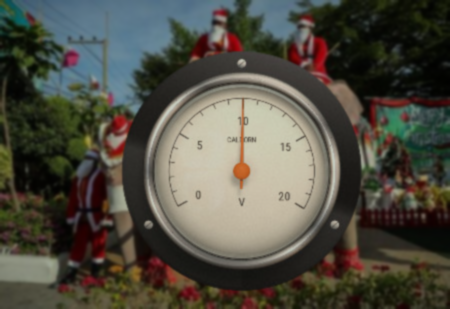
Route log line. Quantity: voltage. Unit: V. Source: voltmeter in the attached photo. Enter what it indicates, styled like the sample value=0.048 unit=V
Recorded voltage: value=10 unit=V
